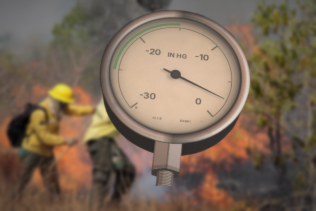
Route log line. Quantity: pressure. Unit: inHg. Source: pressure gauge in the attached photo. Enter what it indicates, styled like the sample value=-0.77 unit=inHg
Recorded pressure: value=-2.5 unit=inHg
